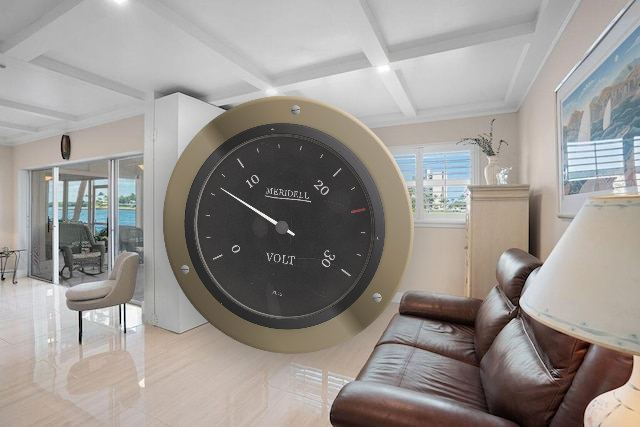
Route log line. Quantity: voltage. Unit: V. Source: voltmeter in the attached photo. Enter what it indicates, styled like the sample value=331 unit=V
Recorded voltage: value=7 unit=V
